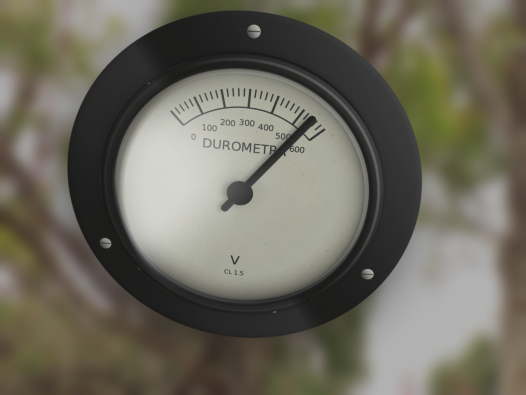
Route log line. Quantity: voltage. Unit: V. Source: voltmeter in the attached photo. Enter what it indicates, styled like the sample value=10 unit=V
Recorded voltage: value=540 unit=V
